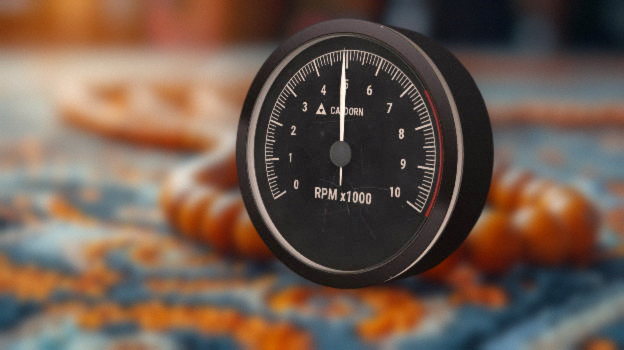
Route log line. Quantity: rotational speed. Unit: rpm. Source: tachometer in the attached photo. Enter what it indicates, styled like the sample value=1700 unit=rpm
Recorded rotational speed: value=5000 unit=rpm
